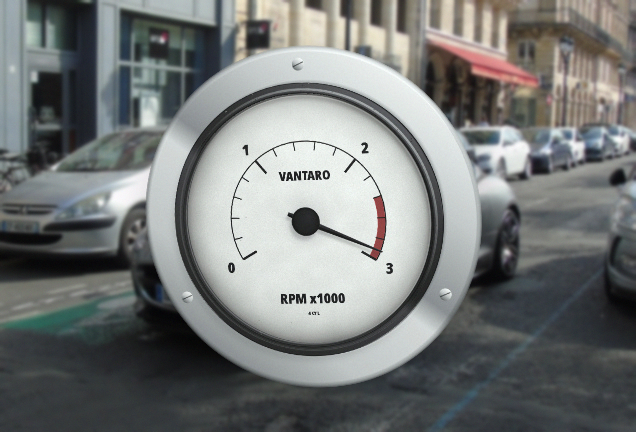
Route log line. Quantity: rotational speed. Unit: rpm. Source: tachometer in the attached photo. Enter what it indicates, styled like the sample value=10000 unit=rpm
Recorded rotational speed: value=2900 unit=rpm
